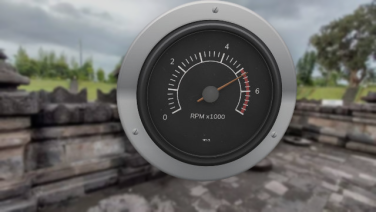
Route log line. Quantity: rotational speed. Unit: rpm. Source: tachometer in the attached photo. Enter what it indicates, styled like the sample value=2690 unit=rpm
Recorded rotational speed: value=5200 unit=rpm
